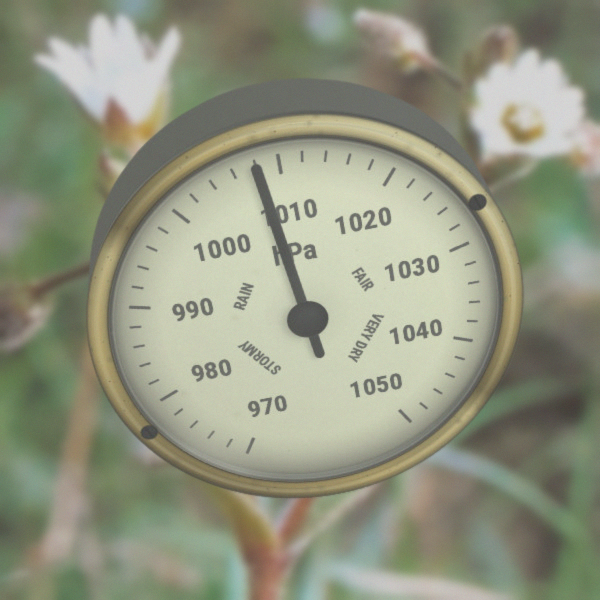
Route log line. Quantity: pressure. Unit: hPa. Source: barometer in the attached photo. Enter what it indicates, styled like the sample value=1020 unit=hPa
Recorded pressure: value=1008 unit=hPa
